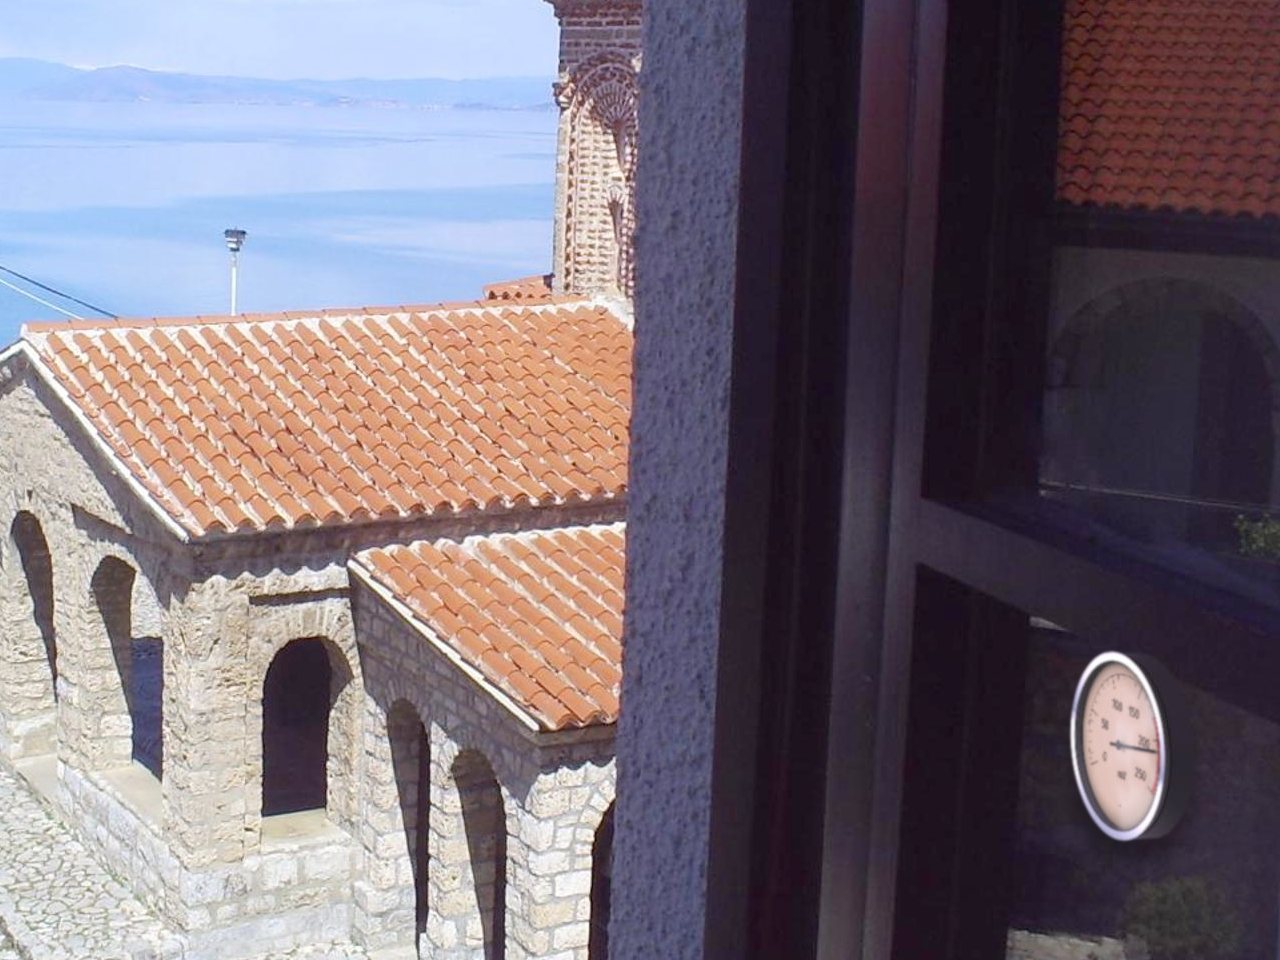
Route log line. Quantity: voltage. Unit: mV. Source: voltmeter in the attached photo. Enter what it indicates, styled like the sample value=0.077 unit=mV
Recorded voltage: value=210 unit=mV
